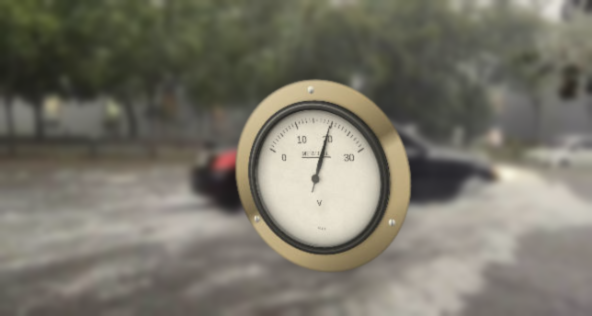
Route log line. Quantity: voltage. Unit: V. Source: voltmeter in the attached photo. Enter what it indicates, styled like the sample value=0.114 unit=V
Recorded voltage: value=20 unit=V
